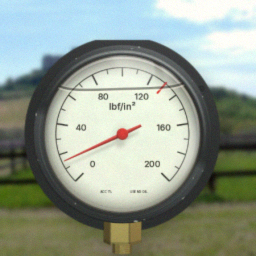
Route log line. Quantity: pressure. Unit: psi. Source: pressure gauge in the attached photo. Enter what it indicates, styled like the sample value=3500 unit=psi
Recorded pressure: value=15 unit=psi
